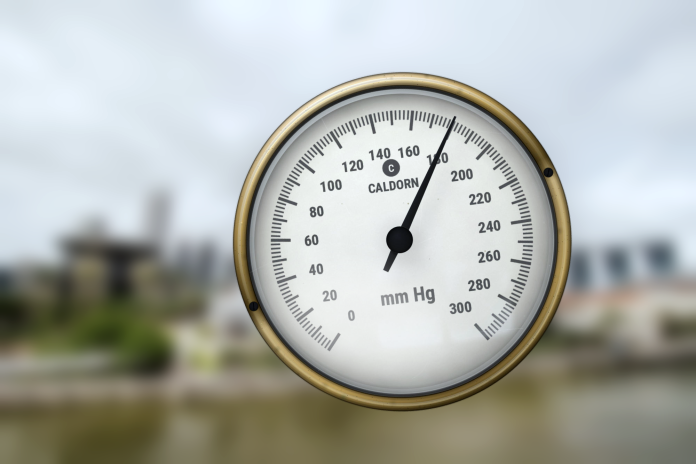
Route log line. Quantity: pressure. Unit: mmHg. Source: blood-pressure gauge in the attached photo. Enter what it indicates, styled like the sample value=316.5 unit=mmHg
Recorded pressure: value=180 unit=mmHg
